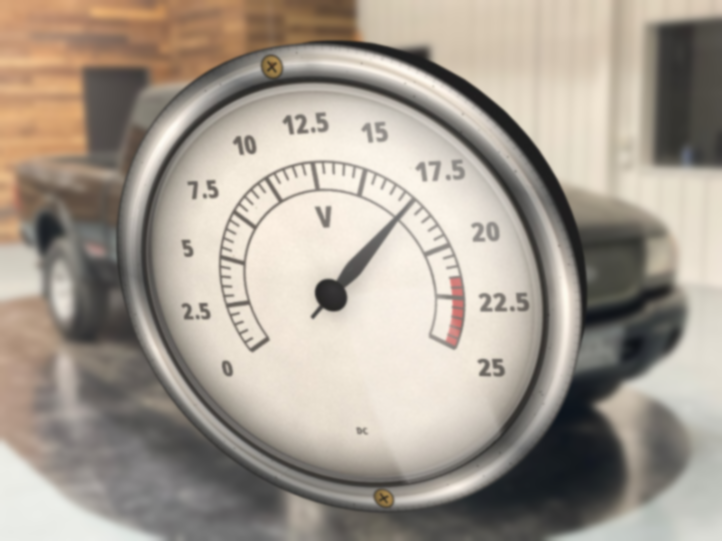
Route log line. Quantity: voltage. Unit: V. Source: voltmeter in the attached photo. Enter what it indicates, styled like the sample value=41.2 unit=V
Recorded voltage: value=17.5 unit=V
